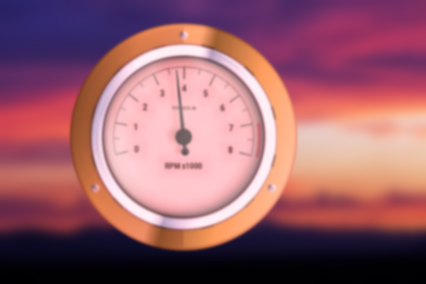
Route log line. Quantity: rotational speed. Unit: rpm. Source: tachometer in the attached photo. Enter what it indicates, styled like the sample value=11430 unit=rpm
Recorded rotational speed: value=3750 unit=rpm
